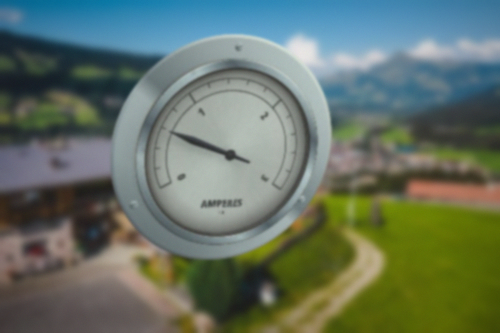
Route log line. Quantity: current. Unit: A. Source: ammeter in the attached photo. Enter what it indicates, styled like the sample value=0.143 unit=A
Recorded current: value=0.6 unit=A
